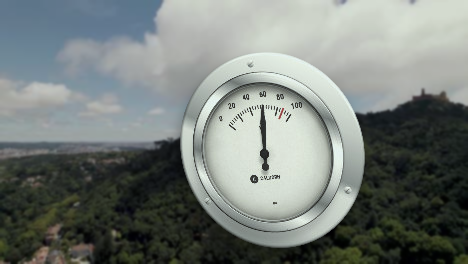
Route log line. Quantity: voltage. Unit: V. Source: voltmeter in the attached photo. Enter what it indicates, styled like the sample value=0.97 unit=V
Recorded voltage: value=60 unit=V
